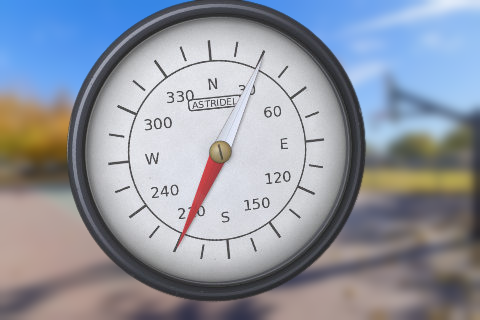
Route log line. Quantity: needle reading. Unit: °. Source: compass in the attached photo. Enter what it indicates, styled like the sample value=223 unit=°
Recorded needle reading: value=210 unit=°
